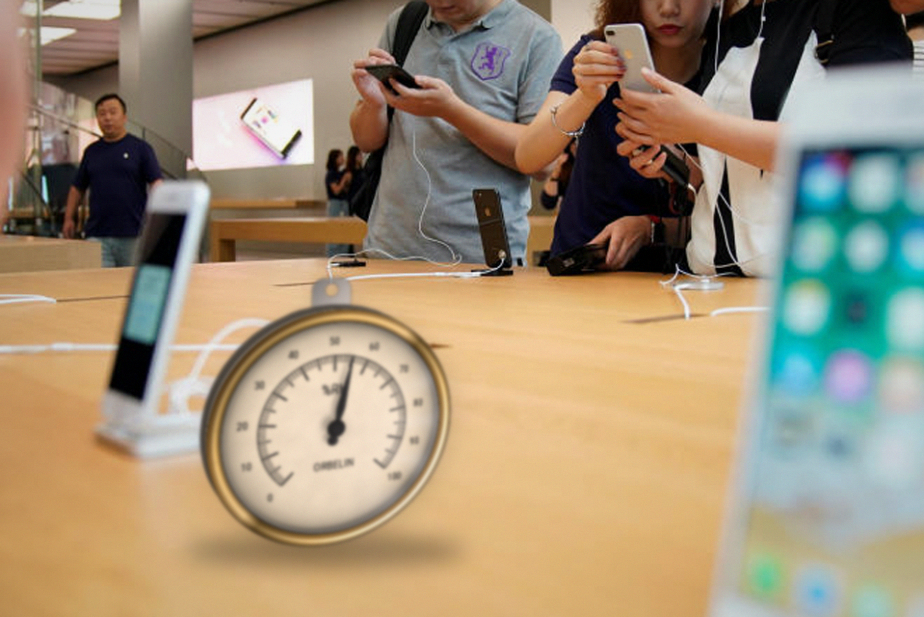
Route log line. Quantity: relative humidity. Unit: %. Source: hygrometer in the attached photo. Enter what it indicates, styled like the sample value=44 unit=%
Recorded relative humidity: value=55 unit=%
